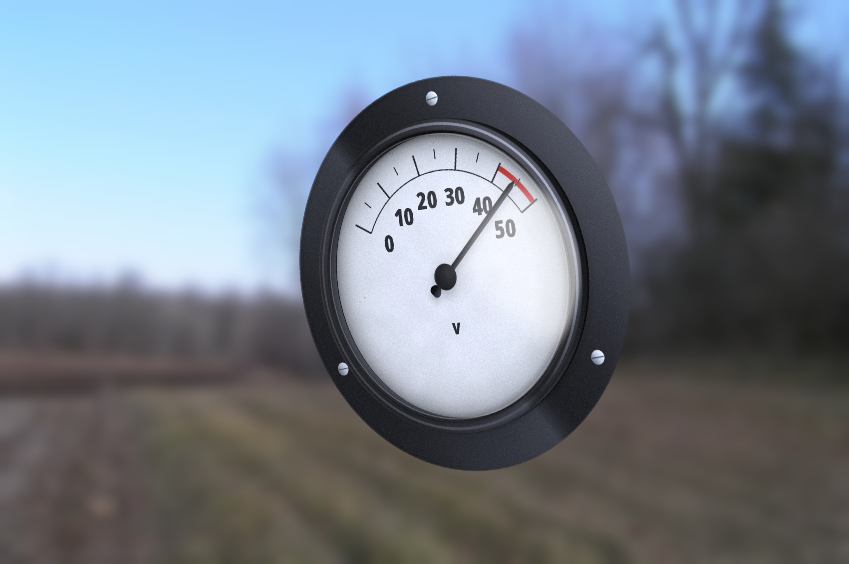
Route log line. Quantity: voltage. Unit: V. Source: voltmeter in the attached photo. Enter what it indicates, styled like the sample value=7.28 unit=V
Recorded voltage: value=45 unit=V
